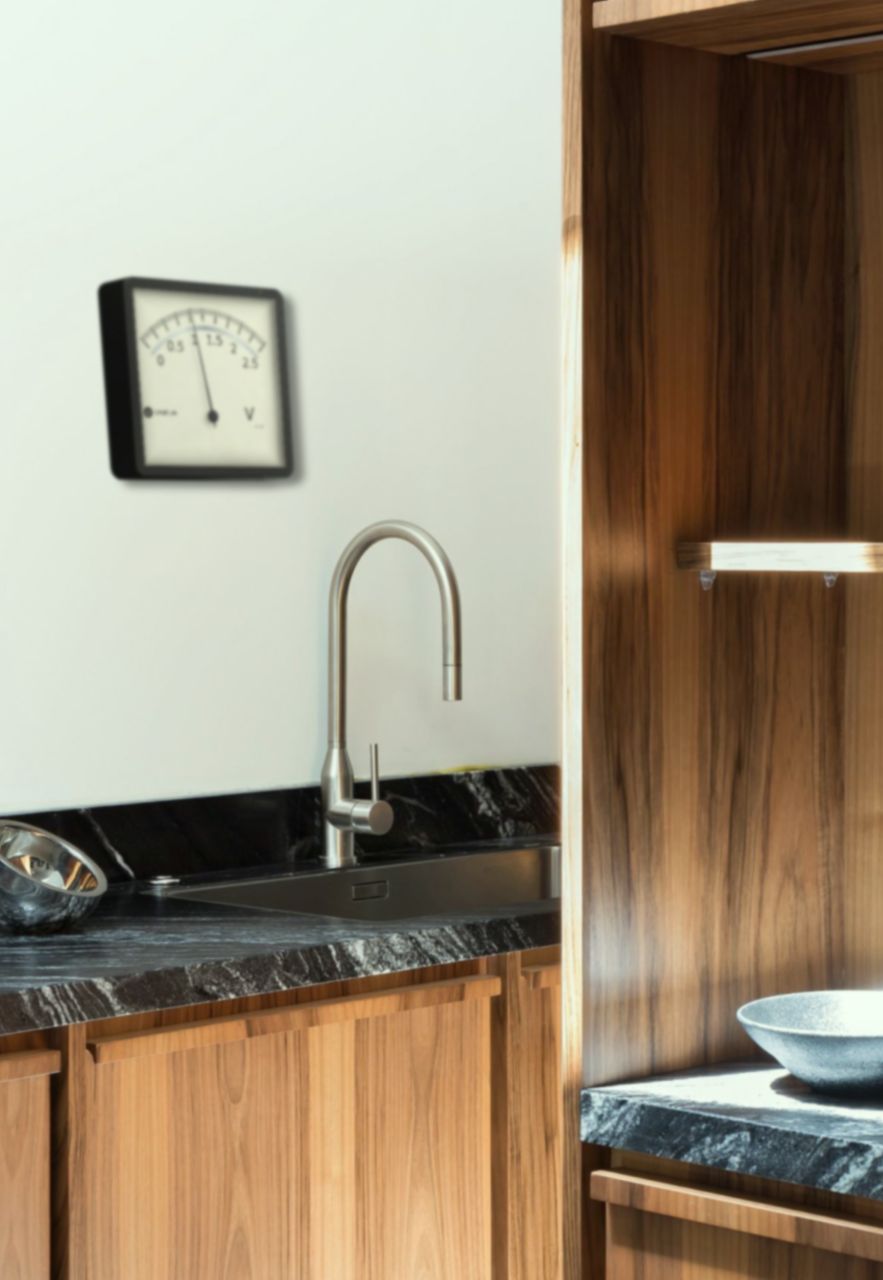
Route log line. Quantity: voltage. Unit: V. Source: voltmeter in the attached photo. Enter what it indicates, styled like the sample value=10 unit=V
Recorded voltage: value=1 unit=V
